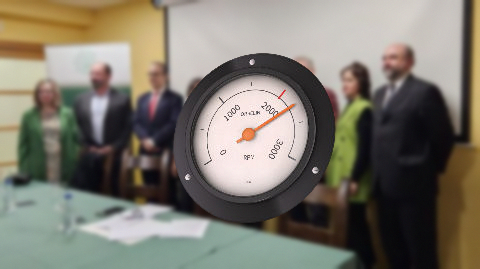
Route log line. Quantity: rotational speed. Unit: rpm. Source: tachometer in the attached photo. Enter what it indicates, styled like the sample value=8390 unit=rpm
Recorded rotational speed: value=2250 unit=rpm
